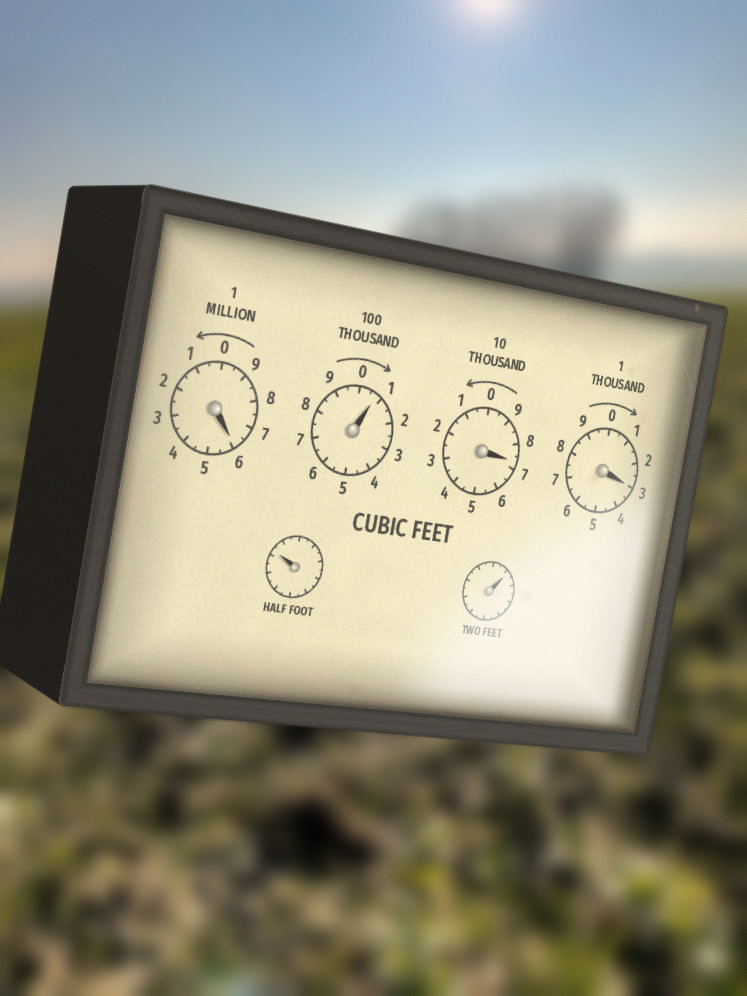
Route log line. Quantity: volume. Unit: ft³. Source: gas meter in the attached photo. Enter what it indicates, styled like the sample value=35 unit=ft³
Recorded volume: value=607300 unit=ft³
